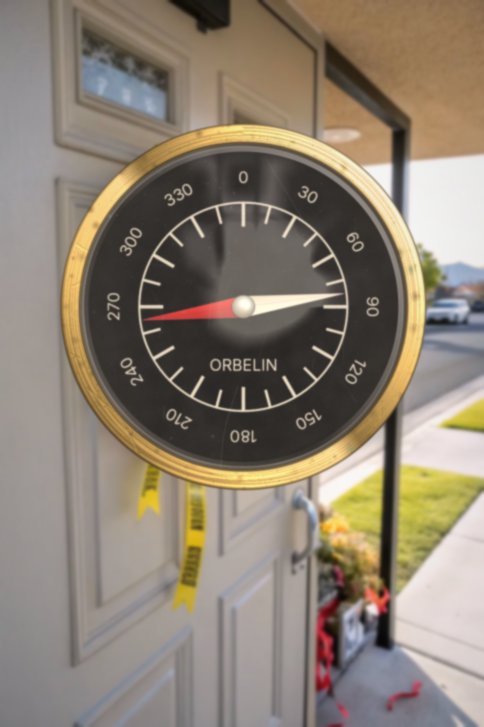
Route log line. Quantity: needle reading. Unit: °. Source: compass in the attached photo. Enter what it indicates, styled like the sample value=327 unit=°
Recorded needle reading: value=262.5 unit=°
